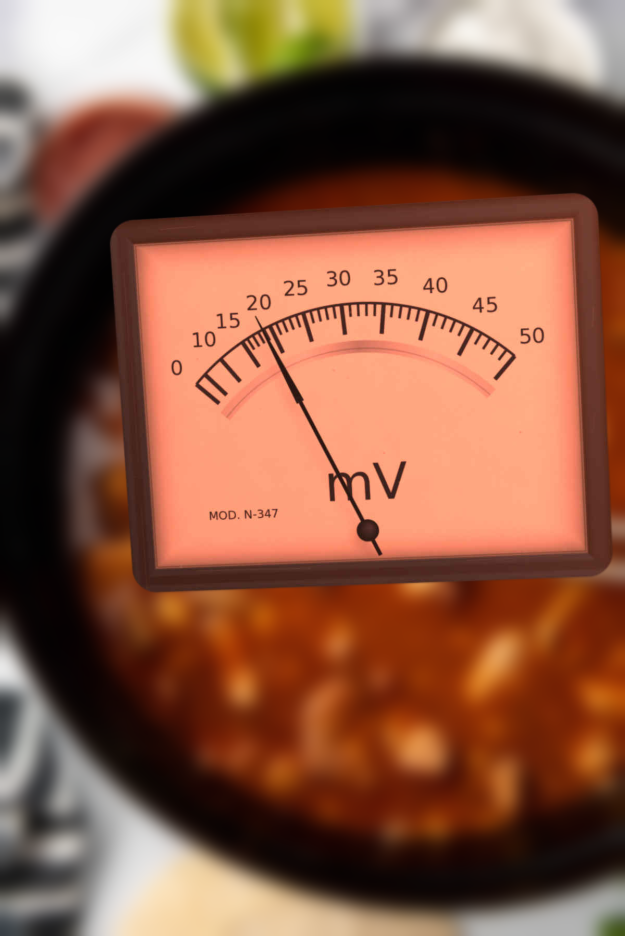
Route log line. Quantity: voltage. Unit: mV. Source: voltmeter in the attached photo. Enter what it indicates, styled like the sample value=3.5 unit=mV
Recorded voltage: value=19 unit=mV
